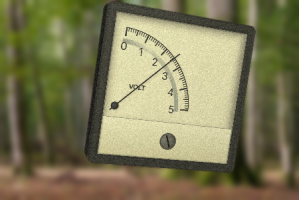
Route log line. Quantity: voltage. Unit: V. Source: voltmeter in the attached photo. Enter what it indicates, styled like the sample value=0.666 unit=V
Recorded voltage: value=2.5 unit=V
